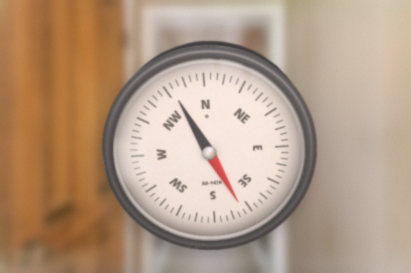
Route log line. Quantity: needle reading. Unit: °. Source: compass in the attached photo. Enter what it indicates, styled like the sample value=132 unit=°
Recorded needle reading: value=155 unit=°
